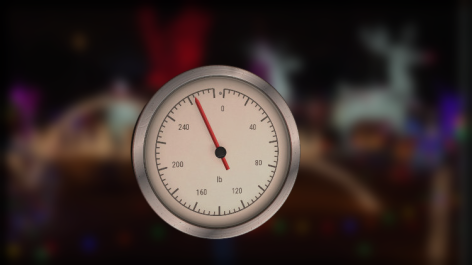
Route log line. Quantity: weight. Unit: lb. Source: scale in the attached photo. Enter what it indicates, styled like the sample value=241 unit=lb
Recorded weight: value=264 unit=lb
